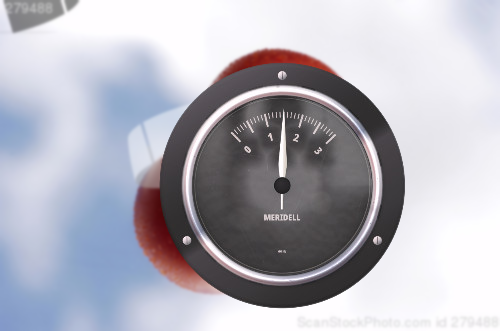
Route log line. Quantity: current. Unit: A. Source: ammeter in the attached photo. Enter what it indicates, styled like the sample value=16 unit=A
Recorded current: value=1.5 unit=A
